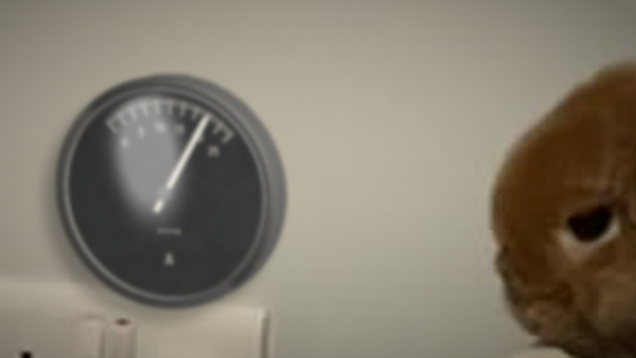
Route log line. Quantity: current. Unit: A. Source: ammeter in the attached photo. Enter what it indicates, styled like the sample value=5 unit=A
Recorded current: value=20 unit=A
